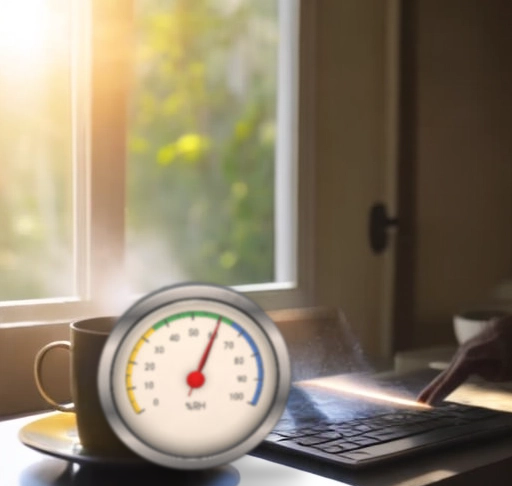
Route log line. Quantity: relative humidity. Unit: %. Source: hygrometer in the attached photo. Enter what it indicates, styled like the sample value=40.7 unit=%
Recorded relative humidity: value=60 unit=%
